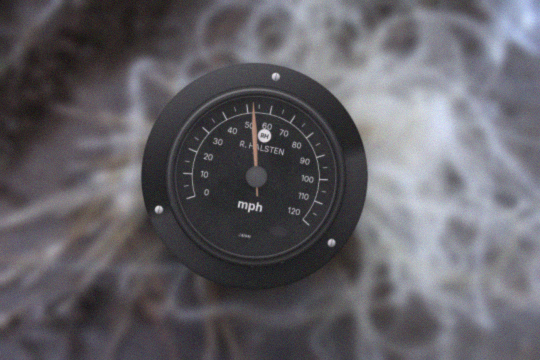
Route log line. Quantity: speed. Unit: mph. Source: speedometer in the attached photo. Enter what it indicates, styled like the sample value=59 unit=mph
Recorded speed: value=52.5 unit=mph
